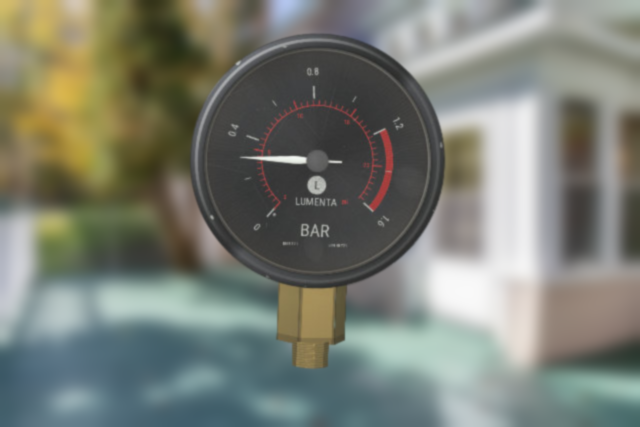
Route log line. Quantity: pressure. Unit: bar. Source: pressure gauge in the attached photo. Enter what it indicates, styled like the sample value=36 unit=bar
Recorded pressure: value=0.3 unit=bar
